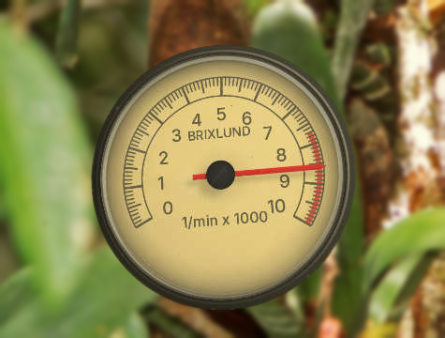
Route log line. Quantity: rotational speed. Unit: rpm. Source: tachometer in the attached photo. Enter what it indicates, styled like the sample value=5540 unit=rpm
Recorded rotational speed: value=8600 unit=rpm
